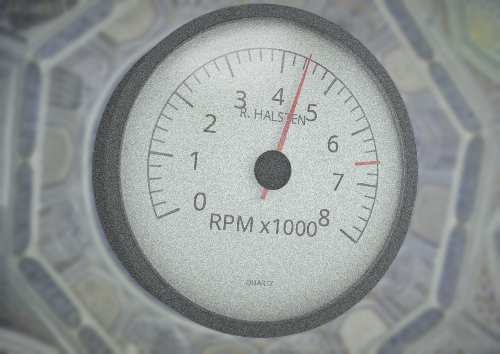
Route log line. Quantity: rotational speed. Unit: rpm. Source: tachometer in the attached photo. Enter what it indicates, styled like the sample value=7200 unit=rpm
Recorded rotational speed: value=4400 unit=rpm
